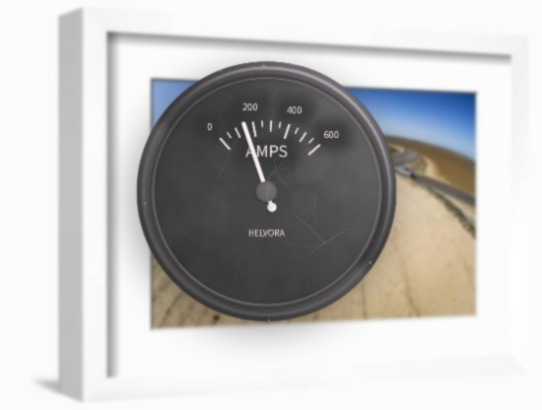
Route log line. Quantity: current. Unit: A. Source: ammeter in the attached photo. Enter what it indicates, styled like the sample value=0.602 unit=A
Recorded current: value=150 unit=A
